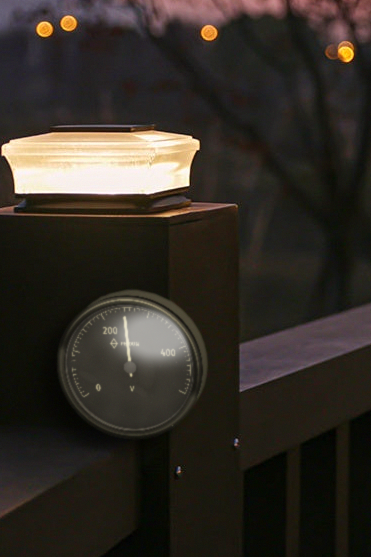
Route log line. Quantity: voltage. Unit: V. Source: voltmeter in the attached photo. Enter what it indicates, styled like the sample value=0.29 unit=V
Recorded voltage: value=250 unit=V
